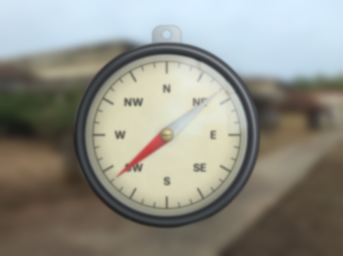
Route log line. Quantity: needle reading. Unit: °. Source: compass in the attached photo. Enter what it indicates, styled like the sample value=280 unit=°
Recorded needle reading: value=230 unit=°
